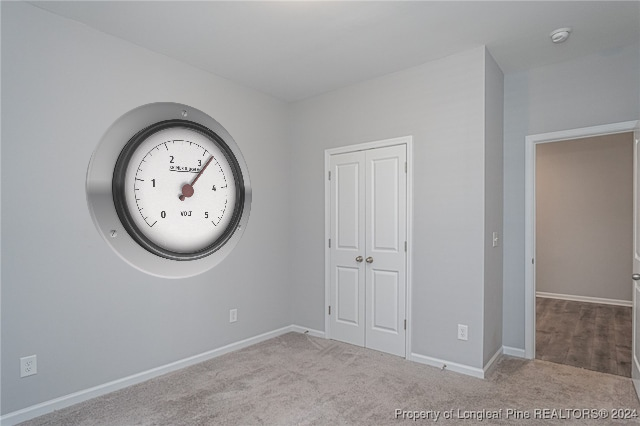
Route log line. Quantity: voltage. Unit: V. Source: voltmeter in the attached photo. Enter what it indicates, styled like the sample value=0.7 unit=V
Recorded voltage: value=3.2 unit=V
